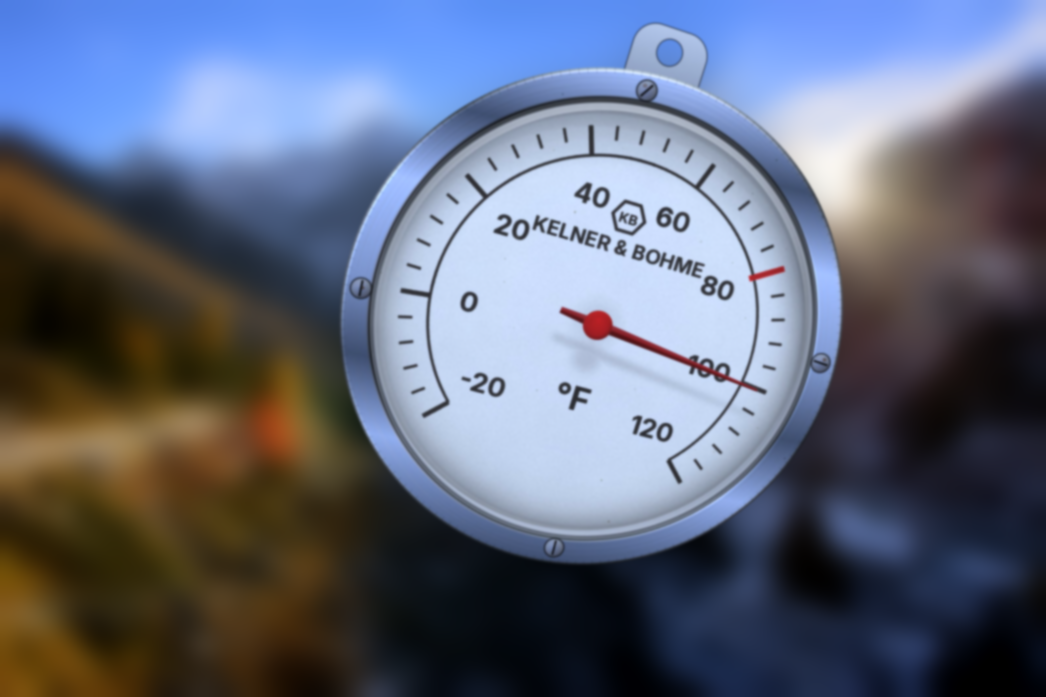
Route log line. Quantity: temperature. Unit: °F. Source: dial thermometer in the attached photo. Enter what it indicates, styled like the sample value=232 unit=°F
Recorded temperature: value=100 unit=°F
